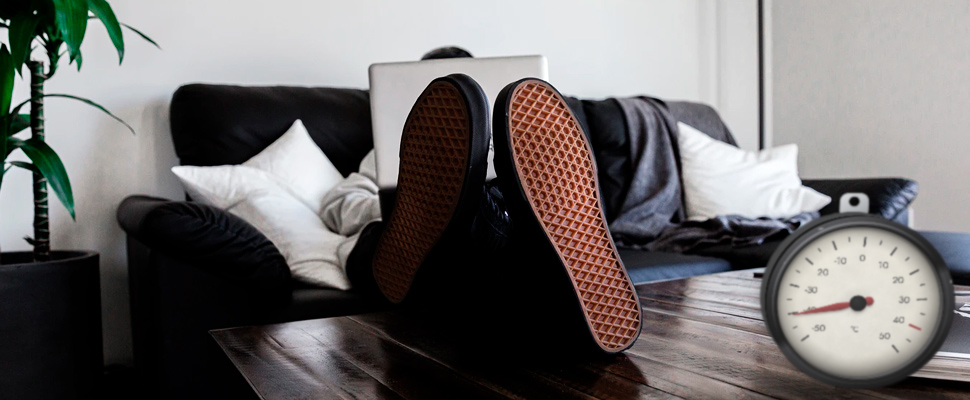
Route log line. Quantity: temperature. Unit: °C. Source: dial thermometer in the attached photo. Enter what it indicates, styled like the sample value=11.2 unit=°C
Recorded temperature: value=-40 unit=°C
